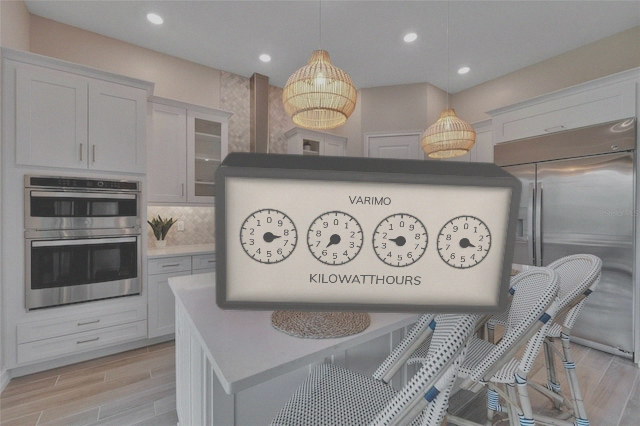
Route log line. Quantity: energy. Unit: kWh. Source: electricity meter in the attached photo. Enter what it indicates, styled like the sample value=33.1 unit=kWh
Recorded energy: value=7623 unit=kWh
